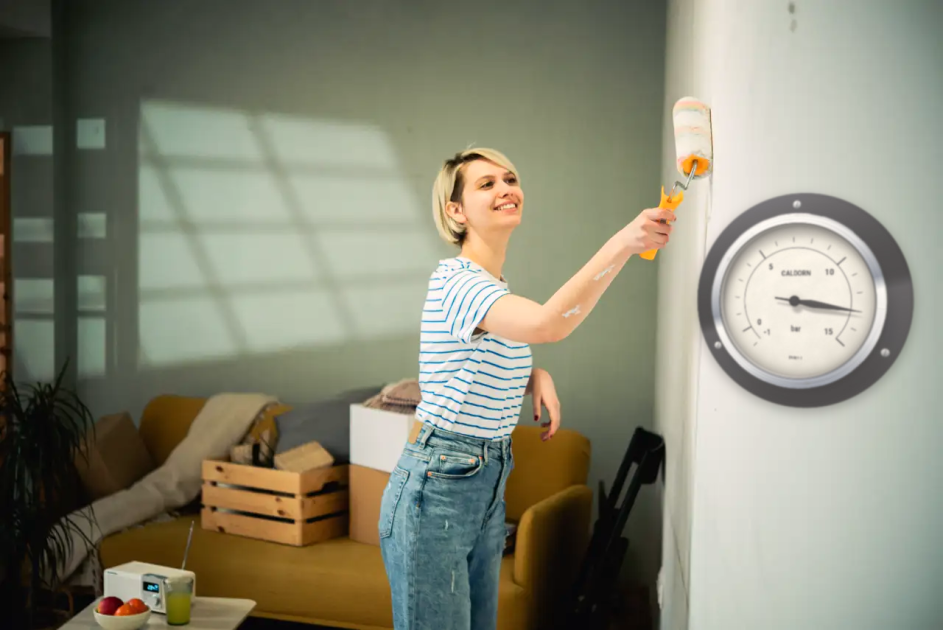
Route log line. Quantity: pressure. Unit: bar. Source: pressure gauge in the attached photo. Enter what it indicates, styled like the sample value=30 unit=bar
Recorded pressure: value=13 unit=bar
